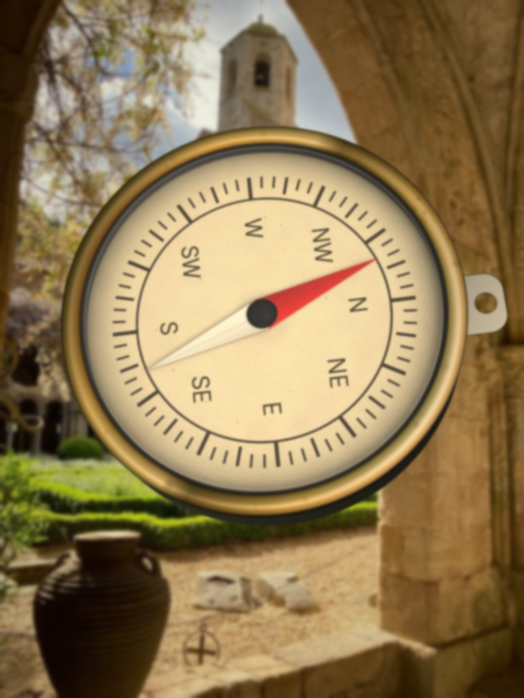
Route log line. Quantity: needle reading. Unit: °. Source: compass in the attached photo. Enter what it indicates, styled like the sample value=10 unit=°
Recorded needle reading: value=340 unit=°
